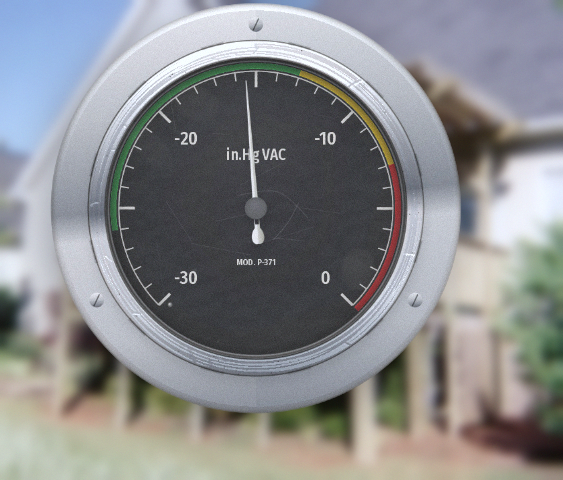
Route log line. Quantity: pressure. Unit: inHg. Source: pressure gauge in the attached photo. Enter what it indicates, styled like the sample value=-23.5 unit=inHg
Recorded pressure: value=-15.5 unit=inHg
